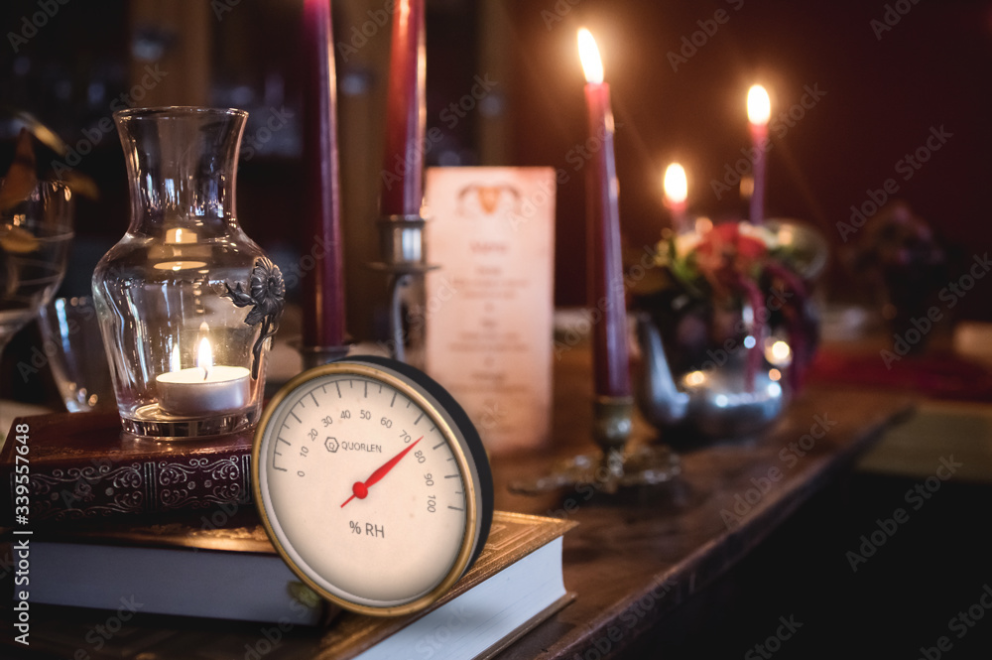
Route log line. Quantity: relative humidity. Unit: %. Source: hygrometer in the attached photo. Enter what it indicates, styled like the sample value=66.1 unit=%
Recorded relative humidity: value=75 unit=%
